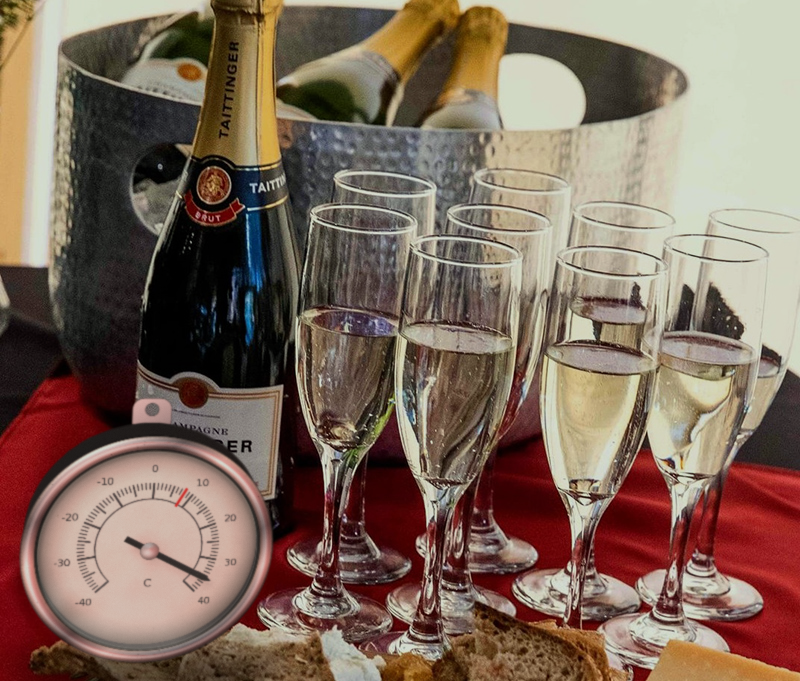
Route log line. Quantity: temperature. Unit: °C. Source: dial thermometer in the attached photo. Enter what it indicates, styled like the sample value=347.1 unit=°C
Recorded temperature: value=35 unit=°C
